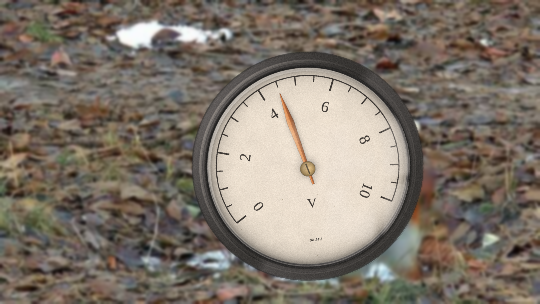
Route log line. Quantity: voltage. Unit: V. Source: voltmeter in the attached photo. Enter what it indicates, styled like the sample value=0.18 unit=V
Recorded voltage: value=4.5 unit=V
